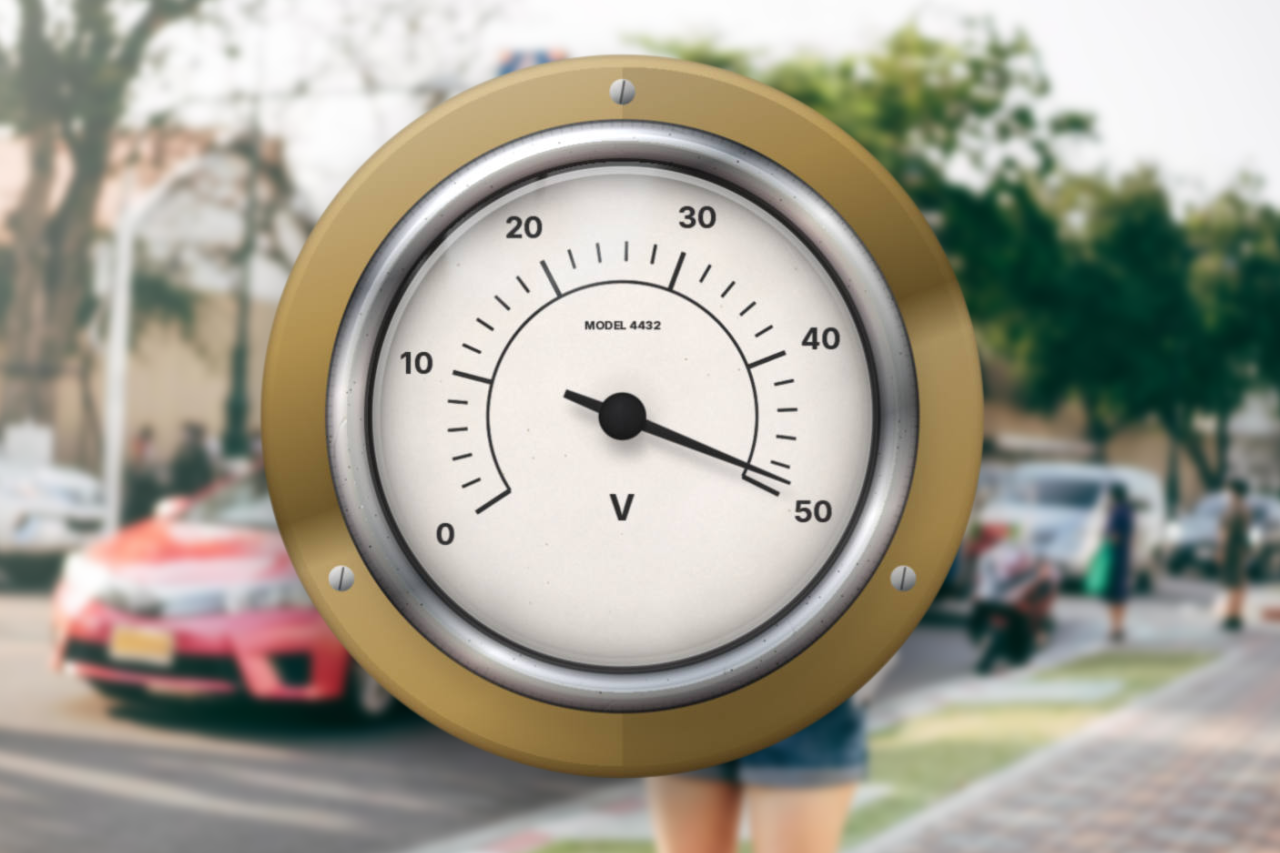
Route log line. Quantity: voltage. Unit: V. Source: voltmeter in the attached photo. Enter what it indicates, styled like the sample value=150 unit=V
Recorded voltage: value=49 unit=V
